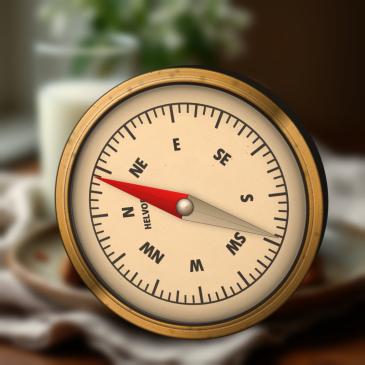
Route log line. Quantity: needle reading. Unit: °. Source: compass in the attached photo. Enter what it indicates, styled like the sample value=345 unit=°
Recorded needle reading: value=25 unit=°
